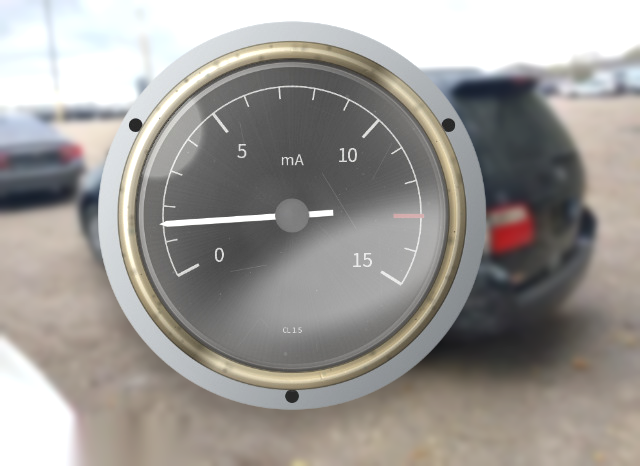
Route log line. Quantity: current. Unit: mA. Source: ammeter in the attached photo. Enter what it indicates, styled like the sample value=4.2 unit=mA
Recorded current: value=1.5 unit=mA
